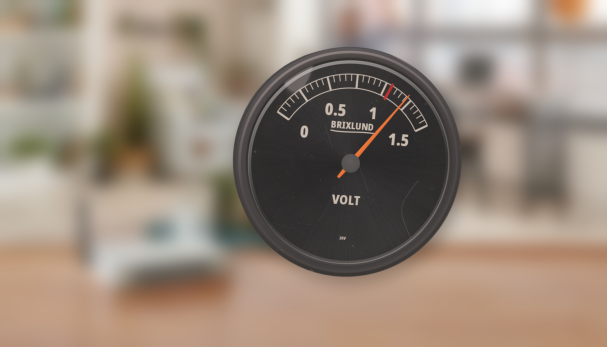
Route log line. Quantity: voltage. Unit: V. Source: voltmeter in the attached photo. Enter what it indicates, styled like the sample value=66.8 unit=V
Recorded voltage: value=1.2 unit=V
